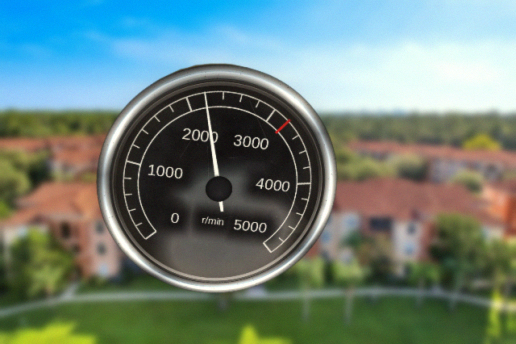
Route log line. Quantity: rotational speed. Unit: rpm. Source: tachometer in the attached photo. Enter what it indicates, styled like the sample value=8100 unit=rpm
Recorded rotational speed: value=2200 unit=rpm
